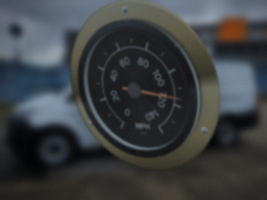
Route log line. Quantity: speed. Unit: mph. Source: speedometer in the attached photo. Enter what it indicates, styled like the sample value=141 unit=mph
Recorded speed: value=115 unit=mph
